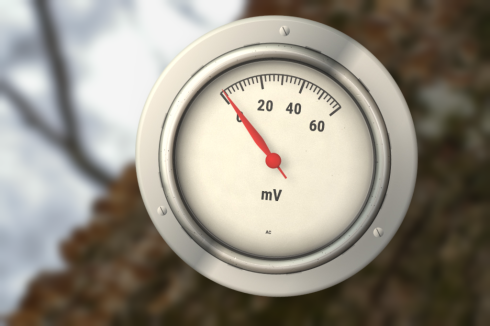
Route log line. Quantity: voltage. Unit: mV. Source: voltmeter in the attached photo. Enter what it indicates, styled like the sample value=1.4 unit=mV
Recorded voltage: value=2 unit=mV
